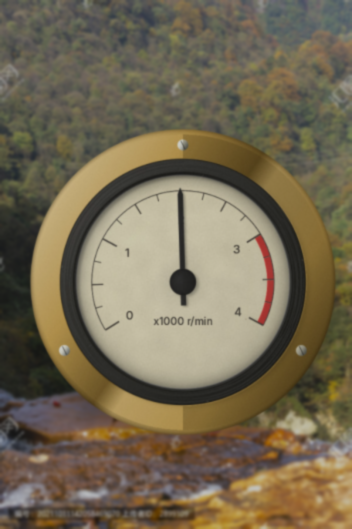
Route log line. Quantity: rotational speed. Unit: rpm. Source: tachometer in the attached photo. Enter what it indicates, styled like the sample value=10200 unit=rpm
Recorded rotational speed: value=2000 unit=rpm
